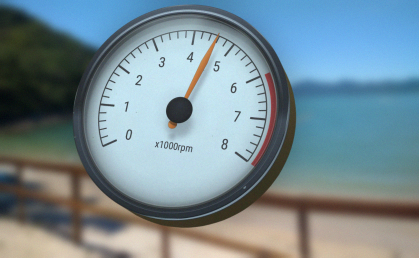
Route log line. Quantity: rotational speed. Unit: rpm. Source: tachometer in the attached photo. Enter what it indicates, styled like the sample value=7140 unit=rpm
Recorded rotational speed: value=4600 unit=rpm
